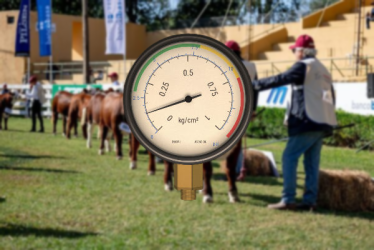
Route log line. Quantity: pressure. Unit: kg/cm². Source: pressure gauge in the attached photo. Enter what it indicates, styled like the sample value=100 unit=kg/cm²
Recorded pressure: value=0.1 unit=kg/cm²
